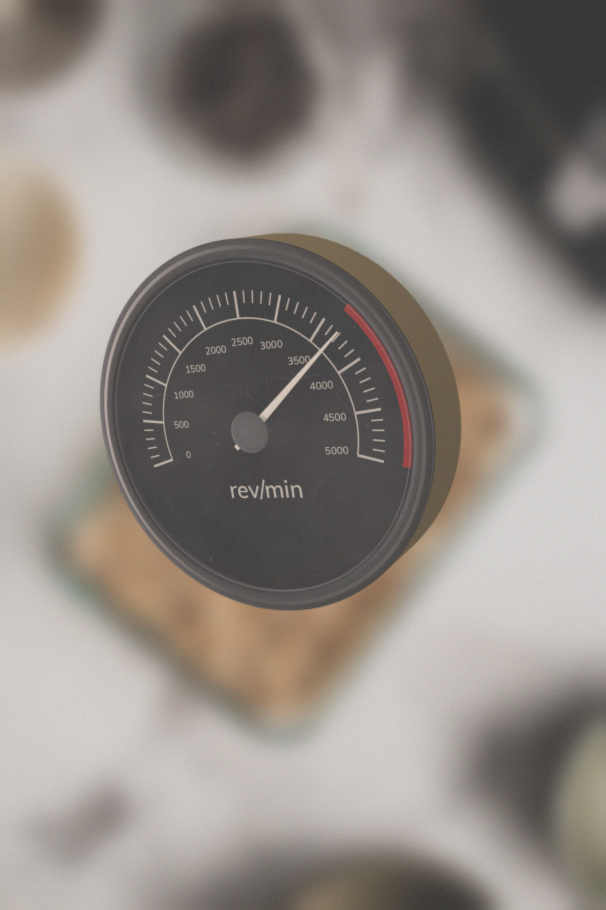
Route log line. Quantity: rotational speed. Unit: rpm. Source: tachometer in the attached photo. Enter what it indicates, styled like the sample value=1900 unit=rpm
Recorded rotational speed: value=3700 unit=rpm
